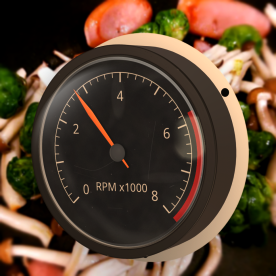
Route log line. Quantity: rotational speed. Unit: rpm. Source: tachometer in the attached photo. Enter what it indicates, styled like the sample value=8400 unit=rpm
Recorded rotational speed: value=2800 unit=rpm
